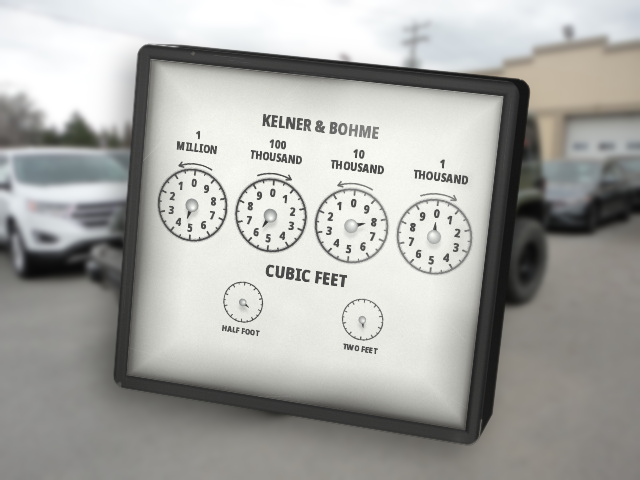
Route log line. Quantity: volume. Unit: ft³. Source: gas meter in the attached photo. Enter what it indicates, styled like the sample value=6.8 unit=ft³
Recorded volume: value=458000 unit=ft³
